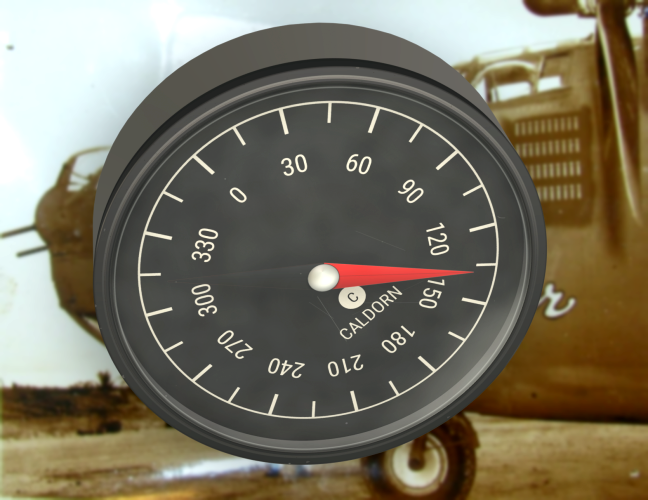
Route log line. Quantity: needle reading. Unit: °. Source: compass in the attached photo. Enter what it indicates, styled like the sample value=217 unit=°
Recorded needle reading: value=135 unit=°
